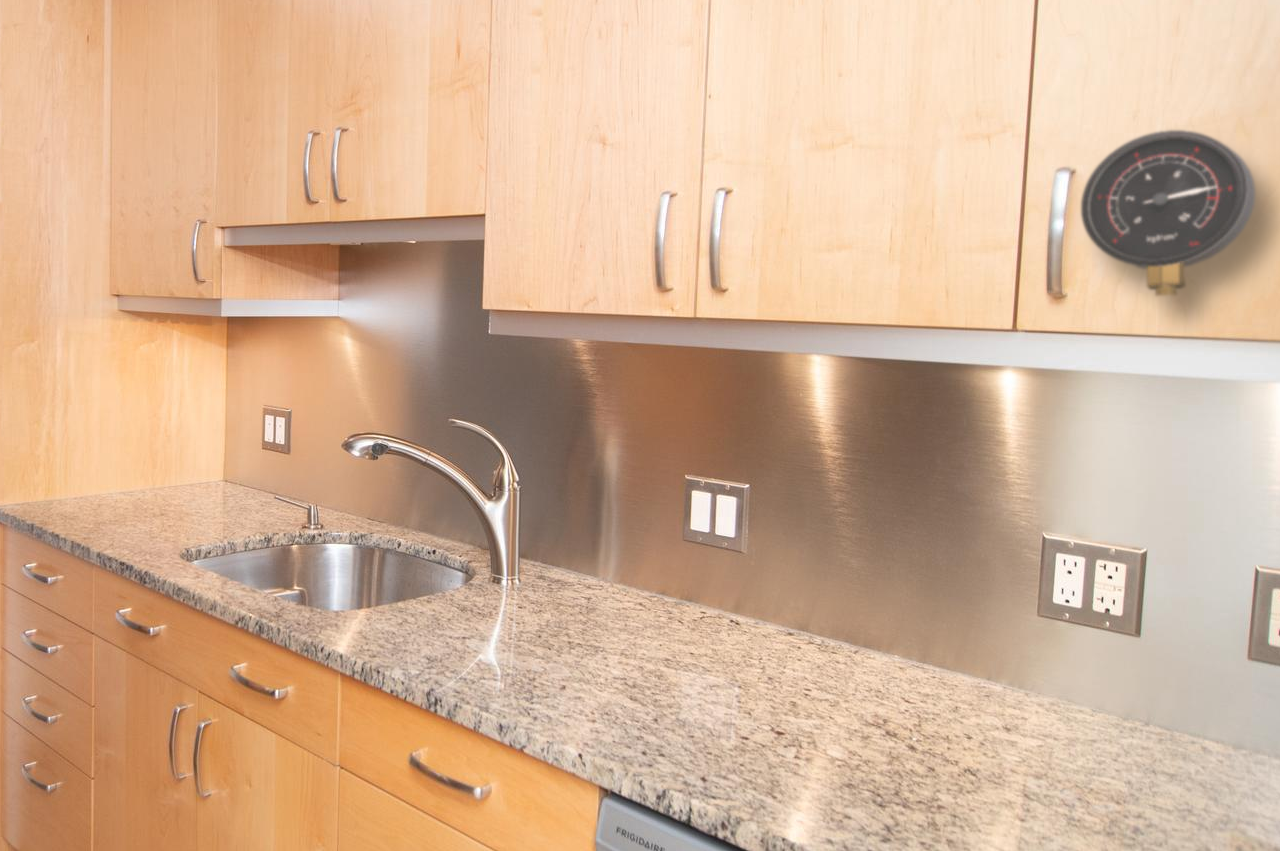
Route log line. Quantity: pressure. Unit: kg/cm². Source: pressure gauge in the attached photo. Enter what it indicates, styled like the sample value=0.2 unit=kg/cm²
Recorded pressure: value=8 unit=kg/cm²
